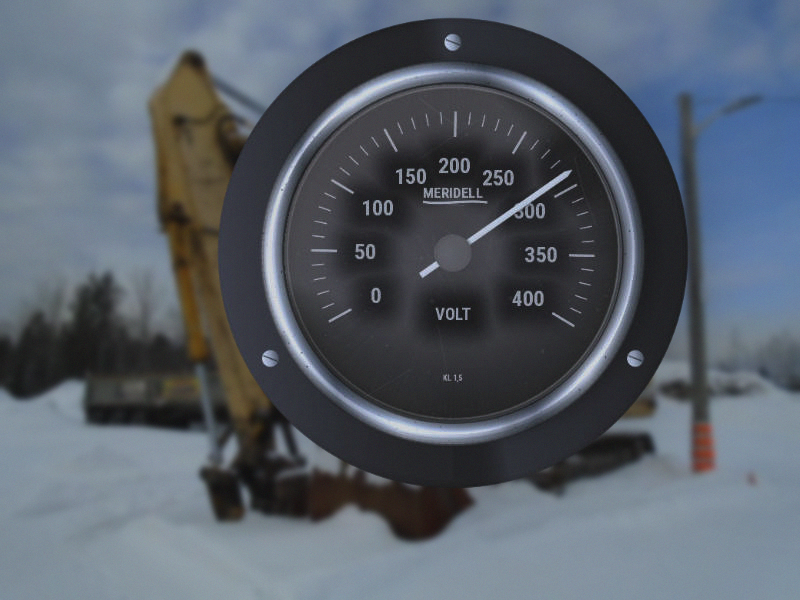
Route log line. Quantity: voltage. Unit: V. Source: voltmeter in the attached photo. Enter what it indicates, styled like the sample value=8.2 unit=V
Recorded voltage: value=290 unit=V
